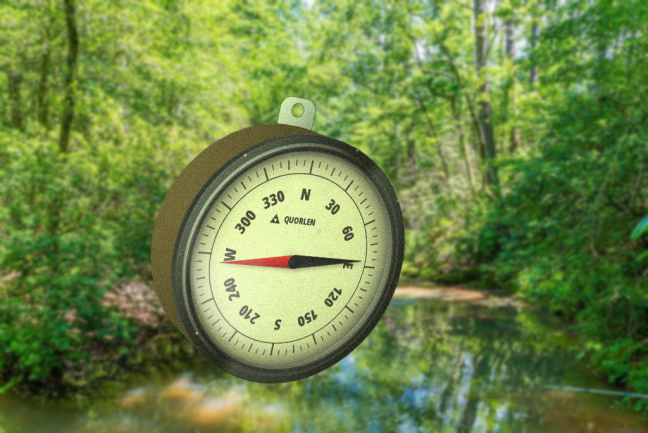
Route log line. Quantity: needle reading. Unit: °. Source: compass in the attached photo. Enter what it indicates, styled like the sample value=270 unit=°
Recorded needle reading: value=265 unit=°
